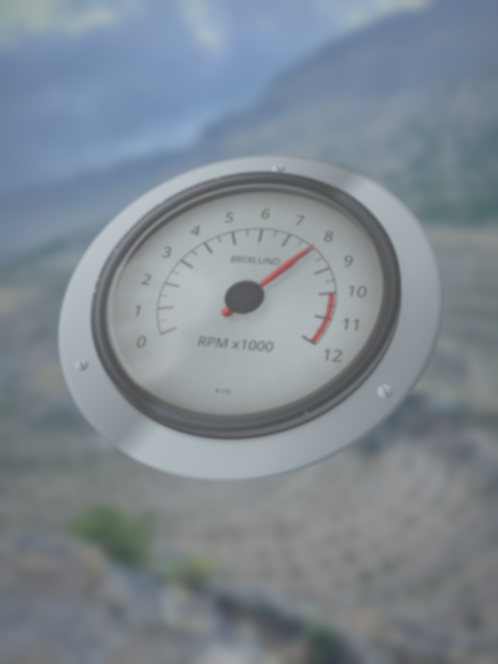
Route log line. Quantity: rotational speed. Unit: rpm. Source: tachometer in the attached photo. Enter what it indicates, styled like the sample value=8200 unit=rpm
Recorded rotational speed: value=8000 unit=rpm
